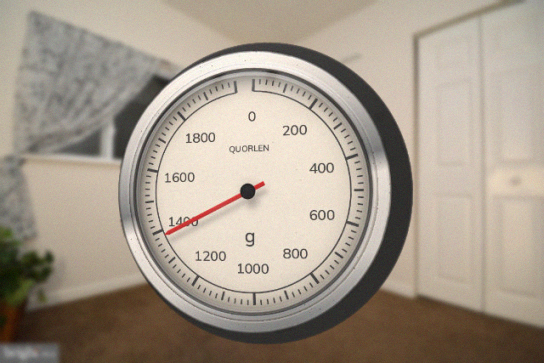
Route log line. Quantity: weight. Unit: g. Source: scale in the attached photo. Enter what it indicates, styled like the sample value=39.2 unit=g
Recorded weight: value=1380 unit=g
